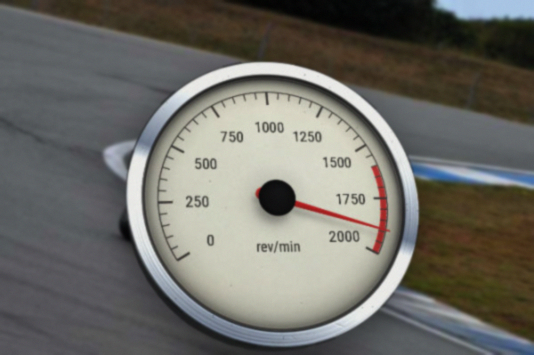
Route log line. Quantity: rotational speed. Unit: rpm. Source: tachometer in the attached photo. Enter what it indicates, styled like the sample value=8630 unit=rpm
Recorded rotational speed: value=1900 unit=rpm
